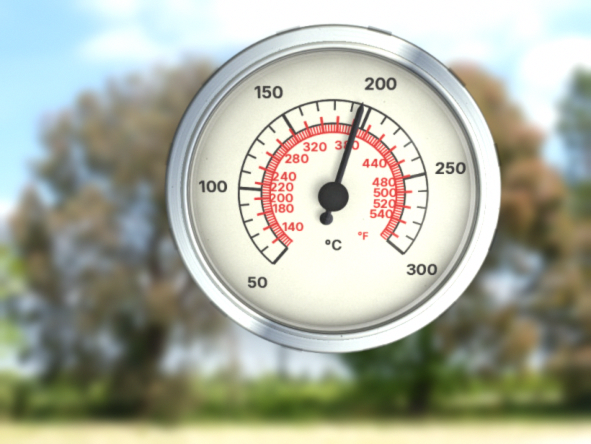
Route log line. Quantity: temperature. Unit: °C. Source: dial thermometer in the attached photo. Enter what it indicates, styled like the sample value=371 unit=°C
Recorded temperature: value=195 unit=°C
